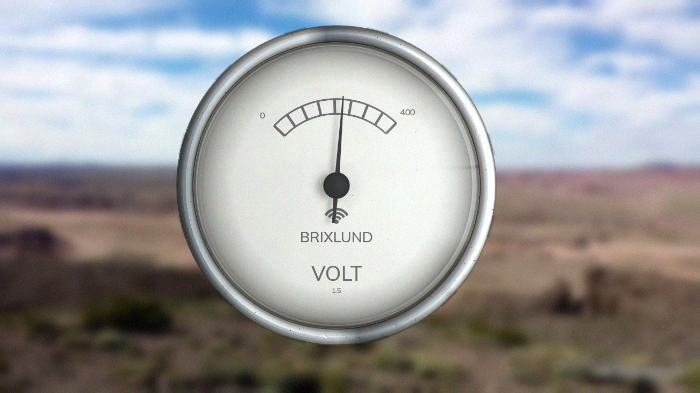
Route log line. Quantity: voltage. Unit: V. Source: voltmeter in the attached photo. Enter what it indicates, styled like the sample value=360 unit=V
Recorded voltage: value=225 unit=V
